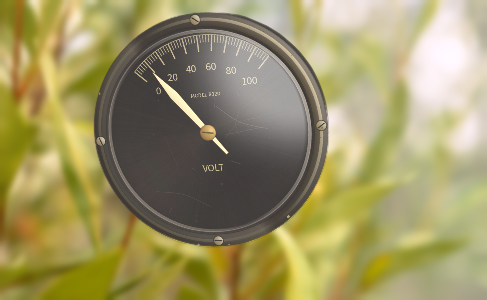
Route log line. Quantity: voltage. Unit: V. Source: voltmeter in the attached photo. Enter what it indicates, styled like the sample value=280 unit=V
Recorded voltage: value=10 unit=V
